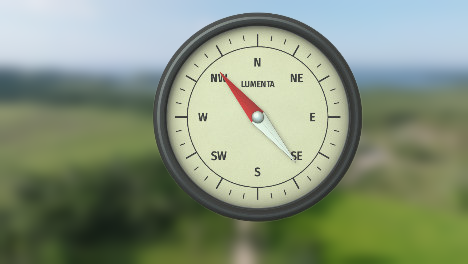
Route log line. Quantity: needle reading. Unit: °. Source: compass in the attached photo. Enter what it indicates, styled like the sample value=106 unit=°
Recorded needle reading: value=320 unit=°
